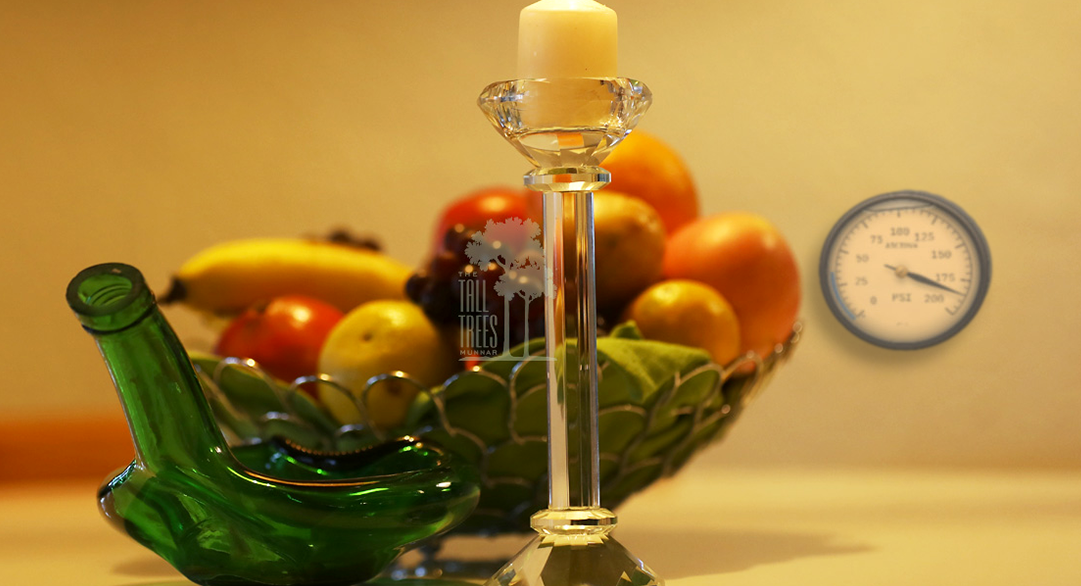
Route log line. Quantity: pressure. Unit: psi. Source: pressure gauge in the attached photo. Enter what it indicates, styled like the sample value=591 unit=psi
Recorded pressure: value=185 unit=psi
